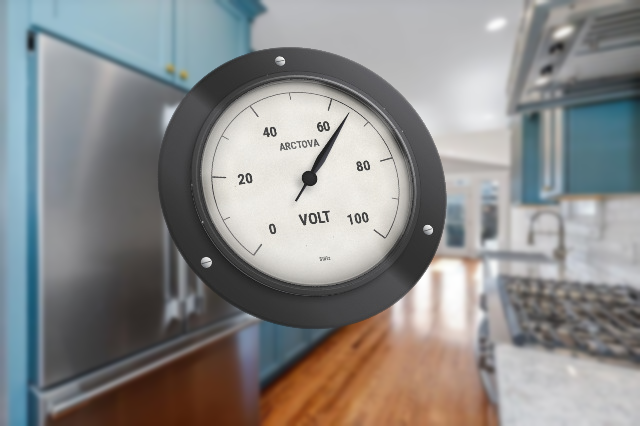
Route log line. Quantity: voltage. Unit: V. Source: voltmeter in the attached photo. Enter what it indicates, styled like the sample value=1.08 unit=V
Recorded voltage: value=65 unit=V
